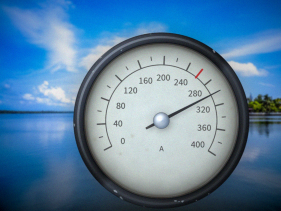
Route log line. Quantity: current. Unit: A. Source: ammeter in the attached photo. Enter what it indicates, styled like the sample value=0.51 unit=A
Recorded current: value=300 unit=A
